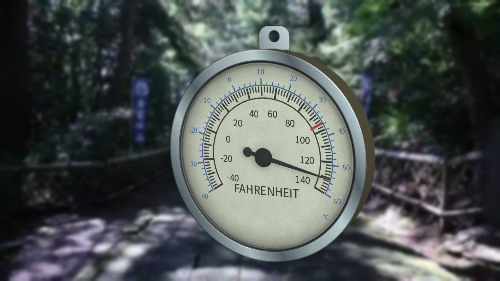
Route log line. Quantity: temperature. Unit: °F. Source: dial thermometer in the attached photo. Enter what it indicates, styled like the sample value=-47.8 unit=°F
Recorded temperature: value=130 unit=°F
